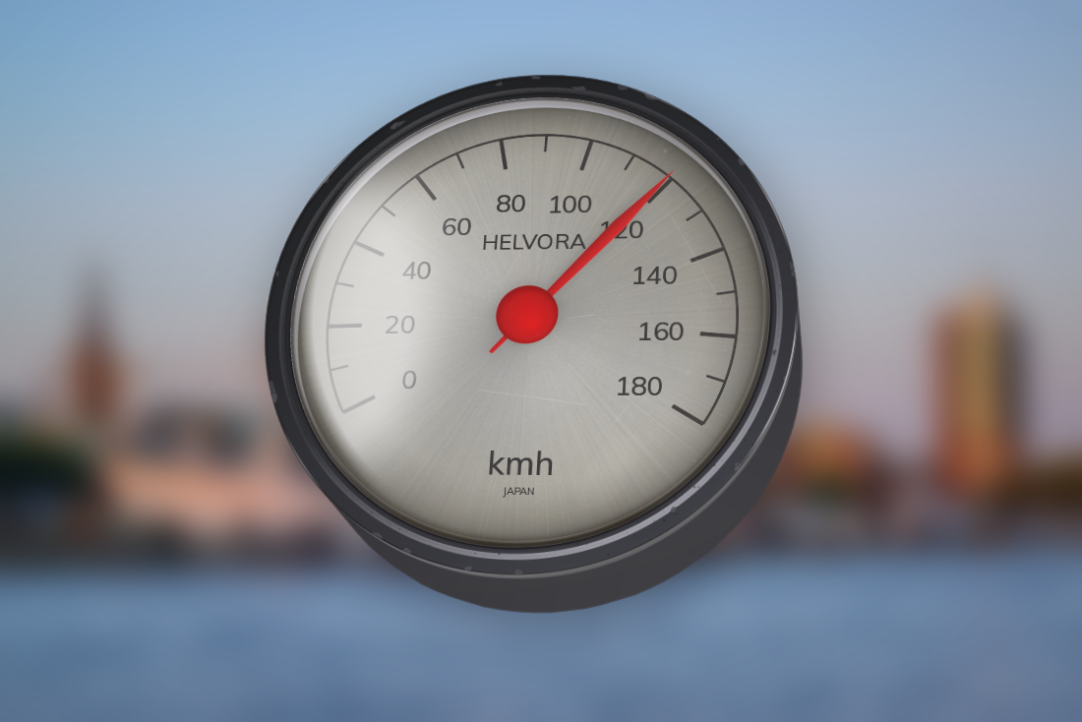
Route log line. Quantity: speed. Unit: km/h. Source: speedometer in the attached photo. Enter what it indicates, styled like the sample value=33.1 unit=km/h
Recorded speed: value=120 unit=km/h
